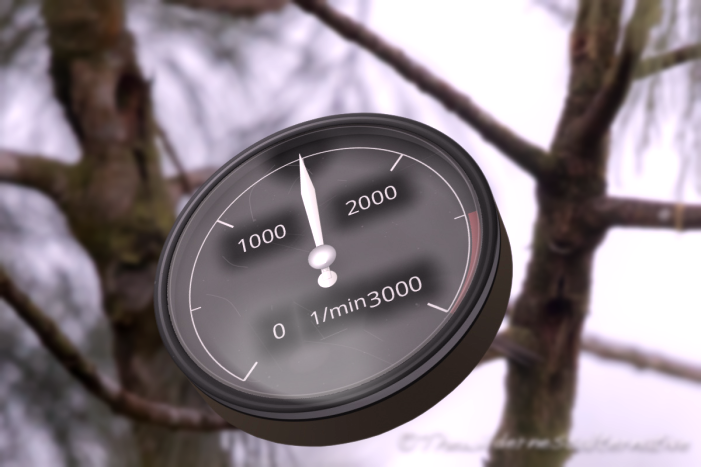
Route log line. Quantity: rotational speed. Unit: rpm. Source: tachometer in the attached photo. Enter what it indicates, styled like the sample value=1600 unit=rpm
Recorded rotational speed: value=1500 unit=rpm
